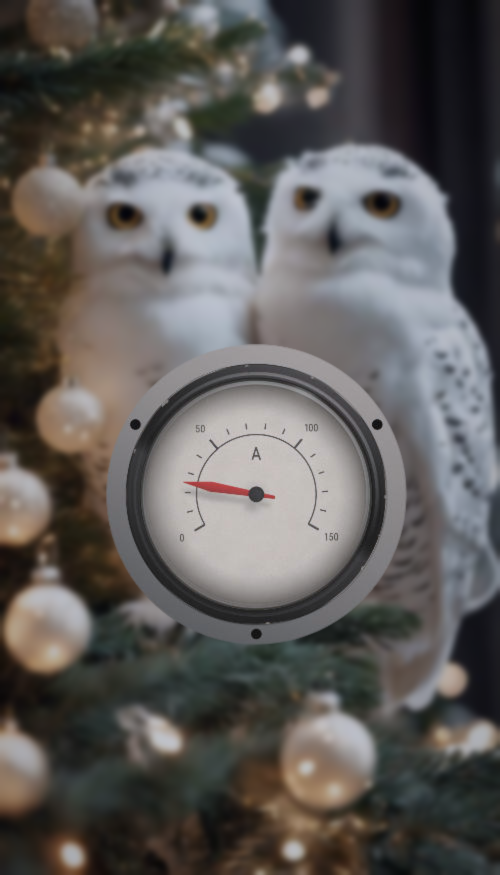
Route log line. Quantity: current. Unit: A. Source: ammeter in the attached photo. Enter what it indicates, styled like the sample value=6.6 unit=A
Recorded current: value=25 unit=A
